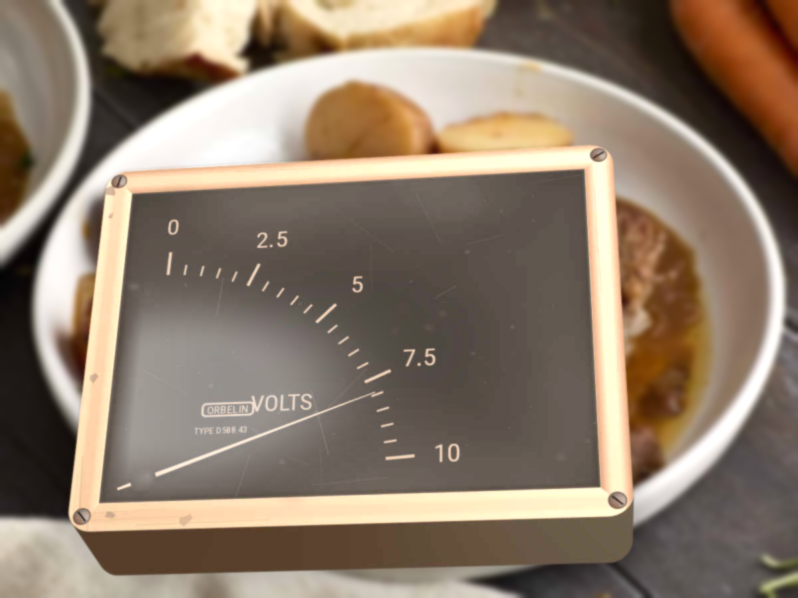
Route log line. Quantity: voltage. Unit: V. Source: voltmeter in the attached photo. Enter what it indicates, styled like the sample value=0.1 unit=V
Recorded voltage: value=8 unit=V
